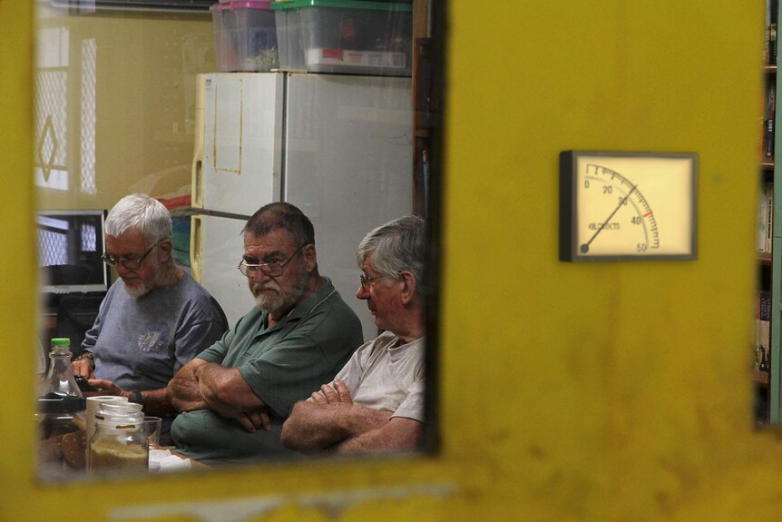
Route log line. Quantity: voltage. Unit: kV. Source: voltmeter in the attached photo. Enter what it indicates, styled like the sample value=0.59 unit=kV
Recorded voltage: value=30 unit=kV
